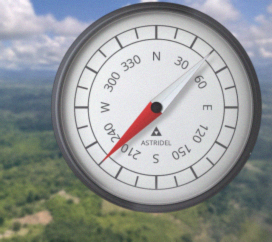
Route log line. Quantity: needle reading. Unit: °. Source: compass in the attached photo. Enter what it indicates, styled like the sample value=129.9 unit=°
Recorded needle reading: value=225 unit=°
